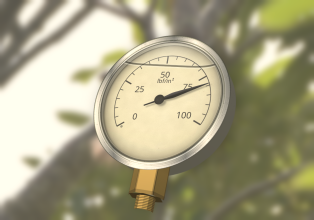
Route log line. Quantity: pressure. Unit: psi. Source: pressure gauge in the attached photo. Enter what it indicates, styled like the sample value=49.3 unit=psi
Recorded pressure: value=80 unit=psi
